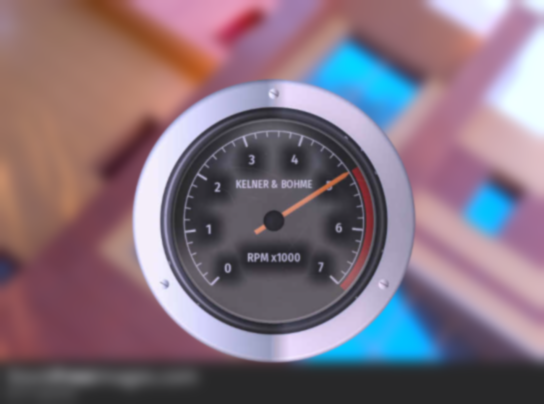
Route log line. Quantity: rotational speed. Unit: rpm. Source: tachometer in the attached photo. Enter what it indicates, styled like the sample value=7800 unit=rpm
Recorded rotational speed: value=5000 unit=rpm
